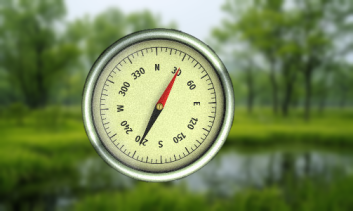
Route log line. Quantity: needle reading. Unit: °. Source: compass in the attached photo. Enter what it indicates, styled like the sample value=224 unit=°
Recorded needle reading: value=30 unit=°
